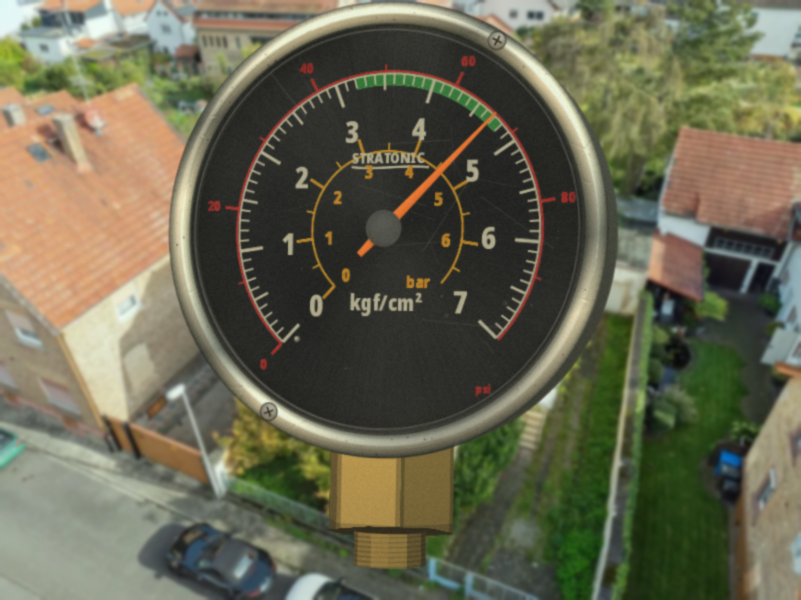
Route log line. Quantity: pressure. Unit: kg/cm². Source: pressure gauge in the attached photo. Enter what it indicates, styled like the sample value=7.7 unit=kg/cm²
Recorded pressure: value=4.7 unit=kg/cm²
